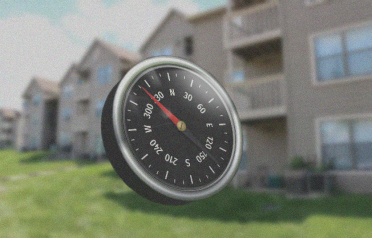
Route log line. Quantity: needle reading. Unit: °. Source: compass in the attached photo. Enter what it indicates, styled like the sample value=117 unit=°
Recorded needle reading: value=320 unit=°
